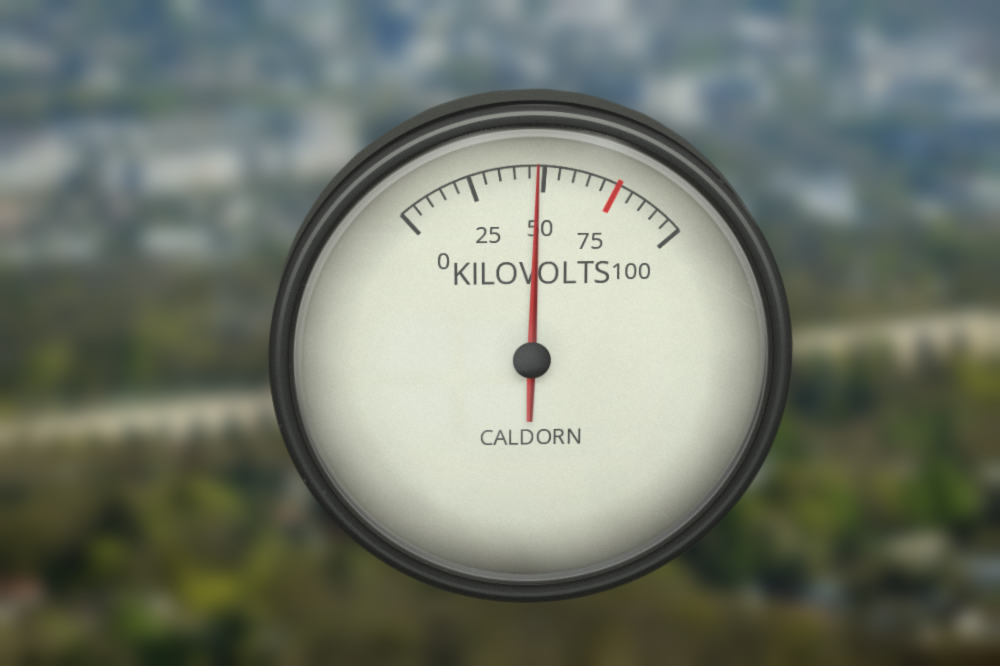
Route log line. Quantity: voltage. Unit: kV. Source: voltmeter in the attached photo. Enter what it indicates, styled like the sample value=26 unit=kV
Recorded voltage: value=47.5 unit=kV
